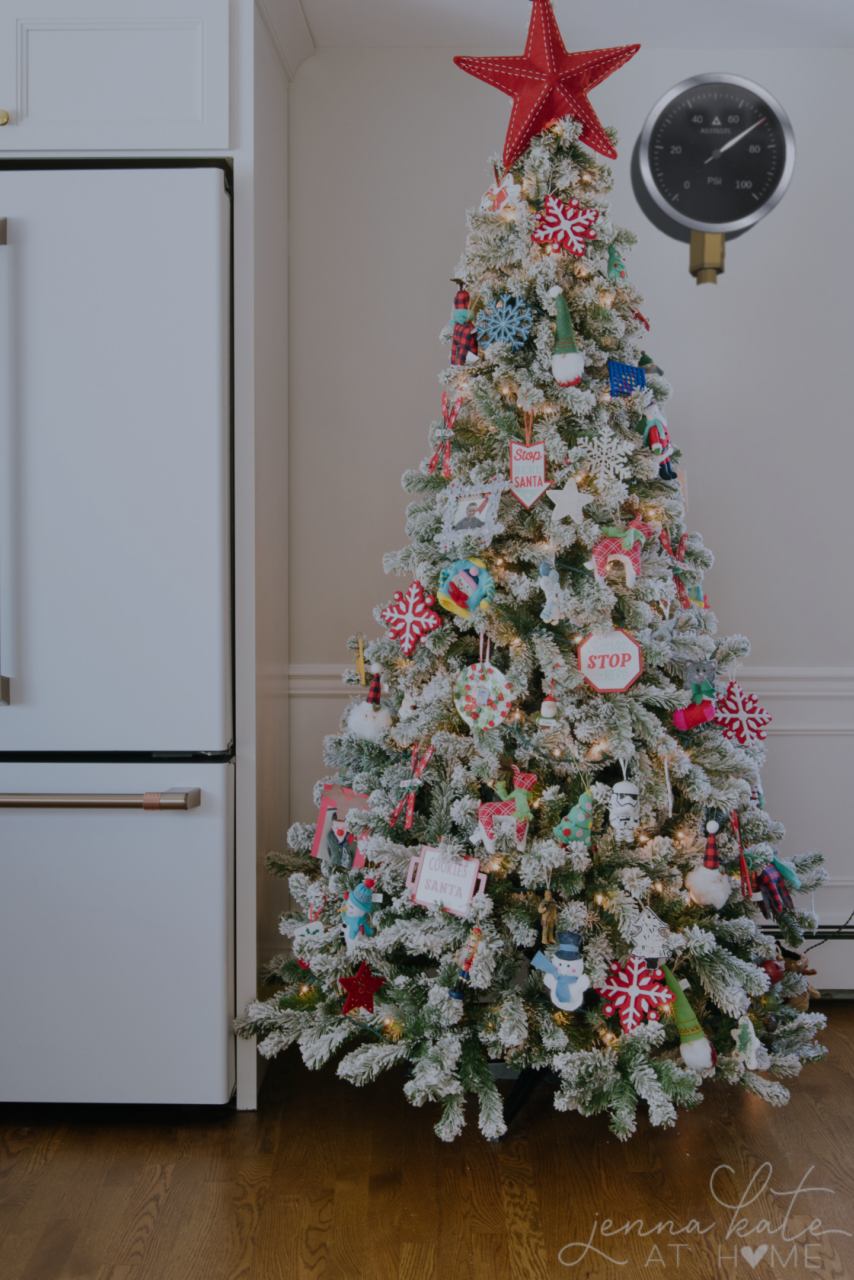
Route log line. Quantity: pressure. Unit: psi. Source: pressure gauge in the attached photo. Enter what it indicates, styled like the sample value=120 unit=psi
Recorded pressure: value=70 unit=psi
